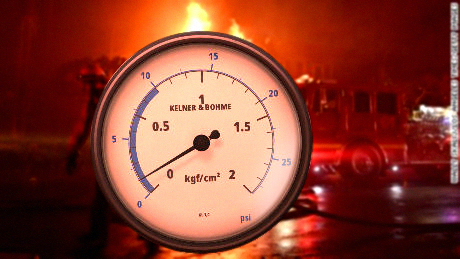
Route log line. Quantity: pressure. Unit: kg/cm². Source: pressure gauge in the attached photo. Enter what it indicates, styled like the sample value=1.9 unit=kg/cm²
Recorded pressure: value=0.1 unit=kg/cm²
